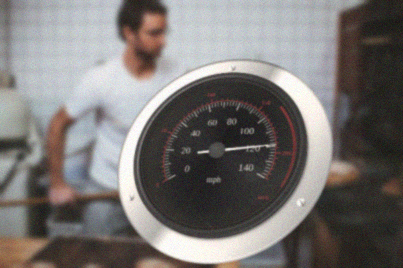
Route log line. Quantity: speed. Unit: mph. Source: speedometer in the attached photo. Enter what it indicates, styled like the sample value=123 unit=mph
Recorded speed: value=120 unit=mph
